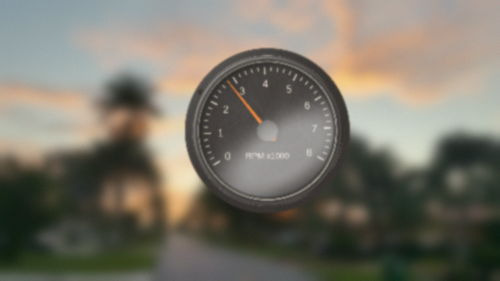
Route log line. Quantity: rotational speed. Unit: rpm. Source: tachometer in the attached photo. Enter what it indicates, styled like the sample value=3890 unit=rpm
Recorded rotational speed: value=2800 unit=rpm
